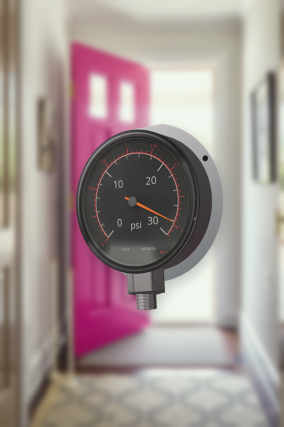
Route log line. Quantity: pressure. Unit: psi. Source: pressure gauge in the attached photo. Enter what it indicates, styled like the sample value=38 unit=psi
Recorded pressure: value=28 unit=psi
